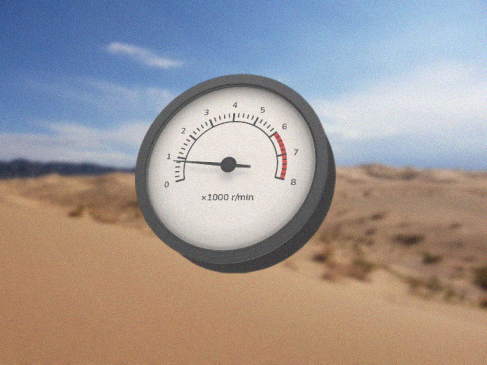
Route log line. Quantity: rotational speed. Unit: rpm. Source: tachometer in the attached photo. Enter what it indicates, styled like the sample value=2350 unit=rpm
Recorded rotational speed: value=800 unit=rpm
